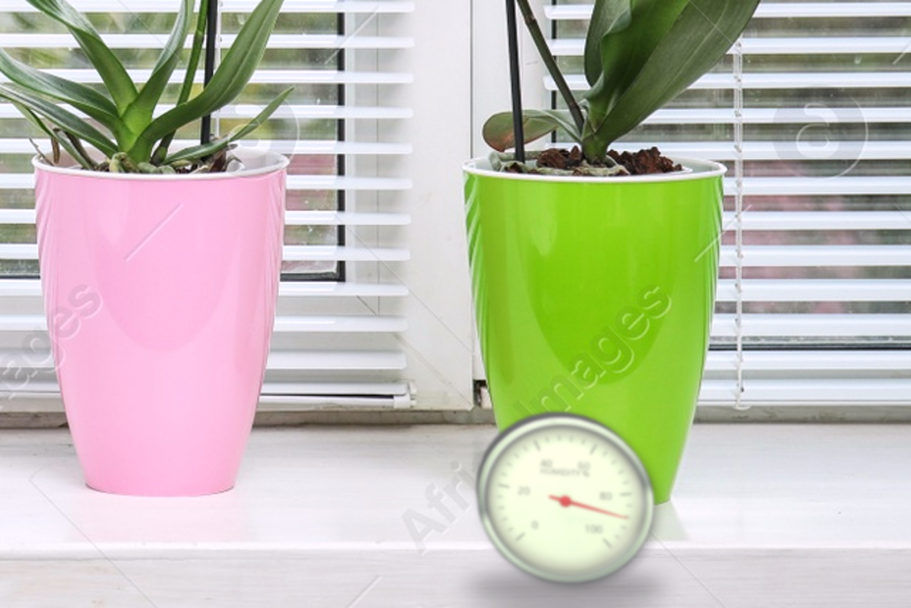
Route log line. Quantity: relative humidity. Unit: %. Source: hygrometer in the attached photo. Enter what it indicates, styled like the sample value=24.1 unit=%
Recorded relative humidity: value=88 unit=%
